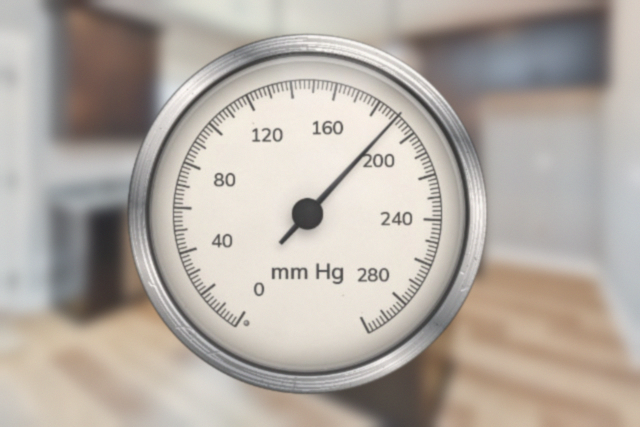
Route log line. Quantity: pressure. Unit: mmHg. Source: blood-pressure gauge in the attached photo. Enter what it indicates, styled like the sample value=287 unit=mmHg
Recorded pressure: value=190 unit=mmHg
